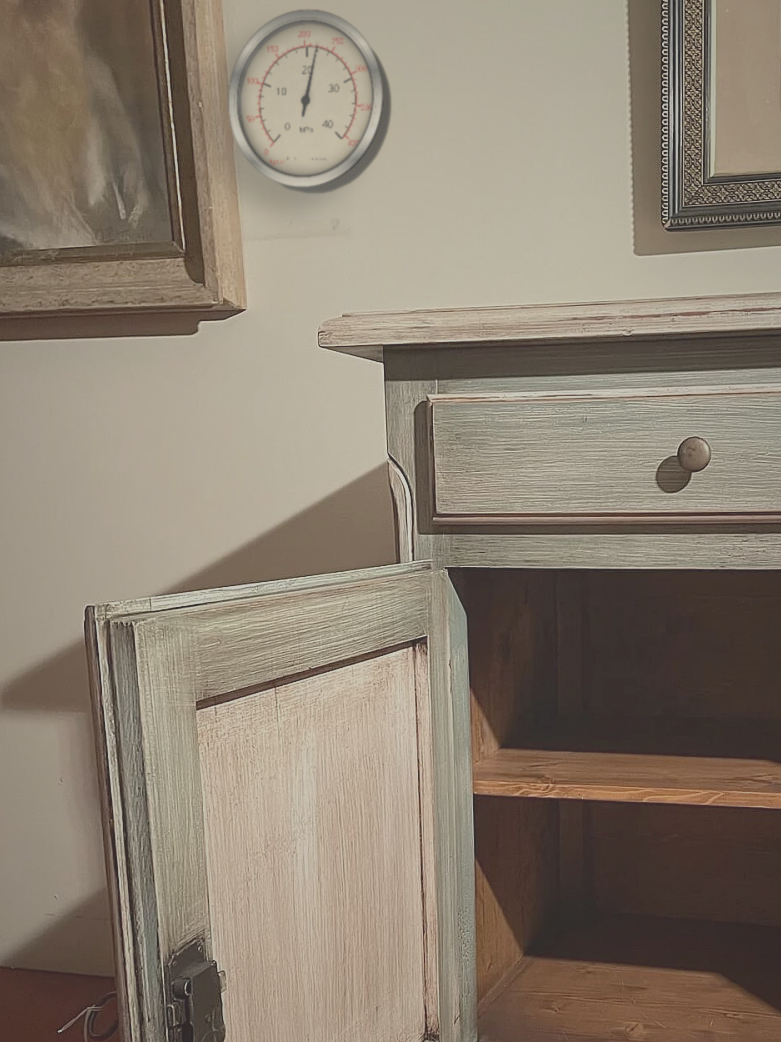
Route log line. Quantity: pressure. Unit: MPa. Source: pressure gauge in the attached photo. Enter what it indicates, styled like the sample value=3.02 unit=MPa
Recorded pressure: value=22 unit=MPa
